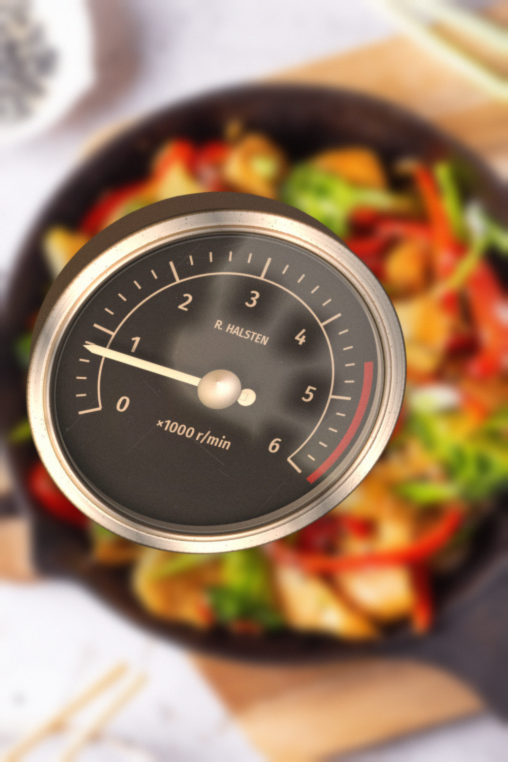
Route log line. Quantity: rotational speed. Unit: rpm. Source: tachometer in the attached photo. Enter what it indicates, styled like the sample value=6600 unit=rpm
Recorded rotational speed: value=800 unit=rpm
